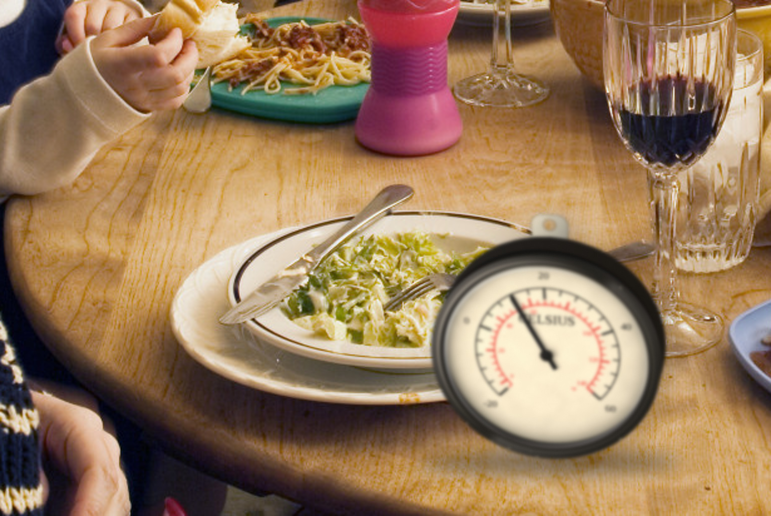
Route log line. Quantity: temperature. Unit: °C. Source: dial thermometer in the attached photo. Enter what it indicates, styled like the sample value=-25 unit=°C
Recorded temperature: value=12 unit=°C
